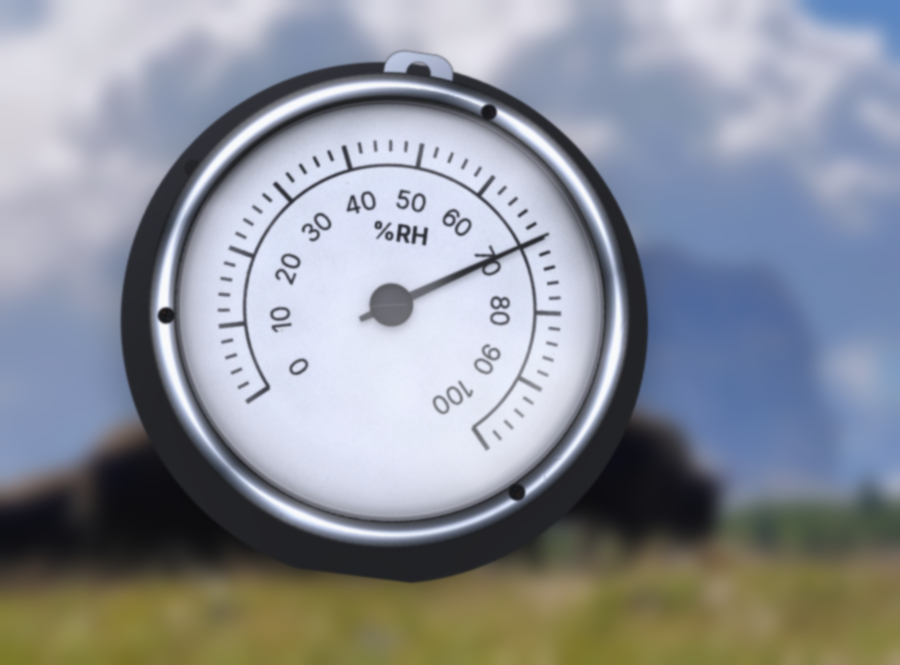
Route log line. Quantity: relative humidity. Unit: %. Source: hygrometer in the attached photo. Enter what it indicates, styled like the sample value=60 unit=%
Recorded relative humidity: value=70 unit=%
